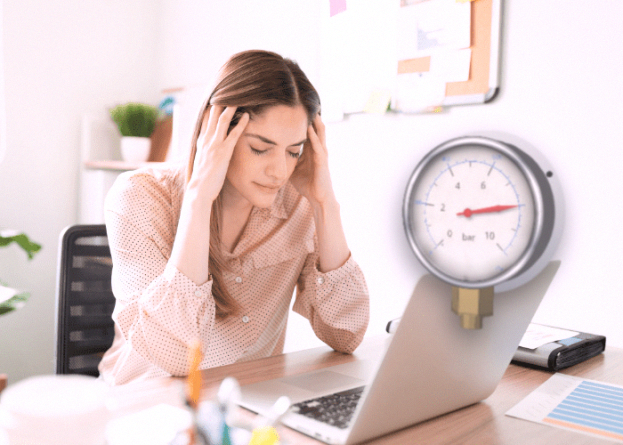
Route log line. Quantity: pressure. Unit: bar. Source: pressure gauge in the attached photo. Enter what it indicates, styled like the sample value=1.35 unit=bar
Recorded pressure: value=8 unit=bar
